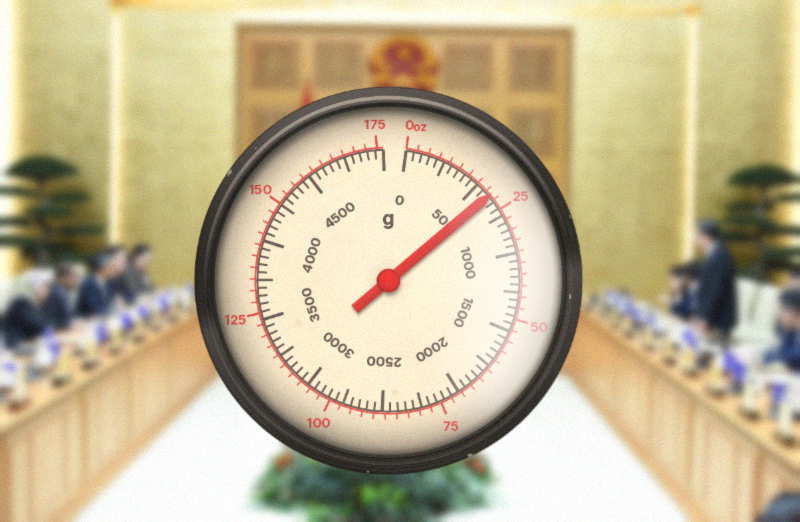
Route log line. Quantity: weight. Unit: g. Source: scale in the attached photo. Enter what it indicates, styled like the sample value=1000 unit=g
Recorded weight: value=600 unit=g
